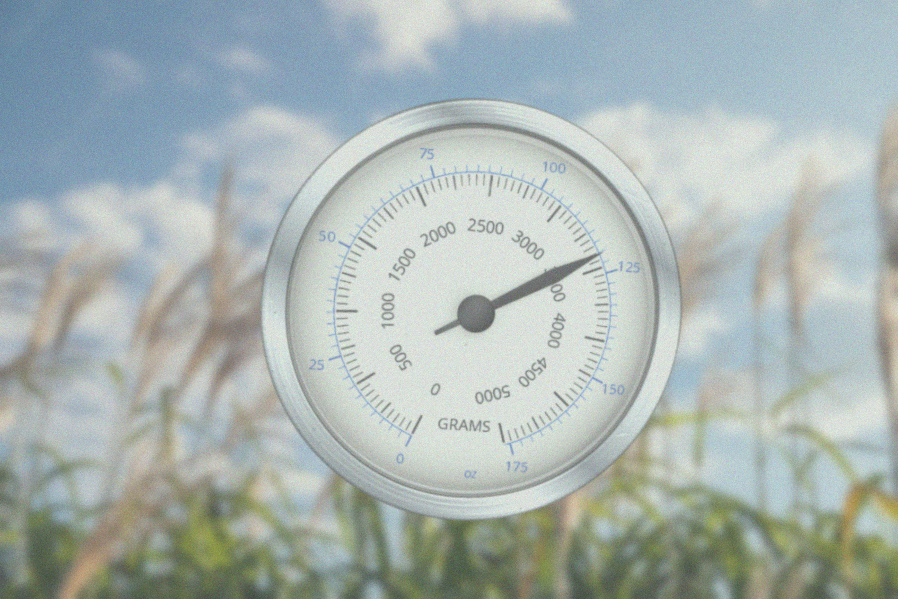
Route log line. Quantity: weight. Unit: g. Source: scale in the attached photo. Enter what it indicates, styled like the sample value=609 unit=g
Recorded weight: value=3400 unit=g
